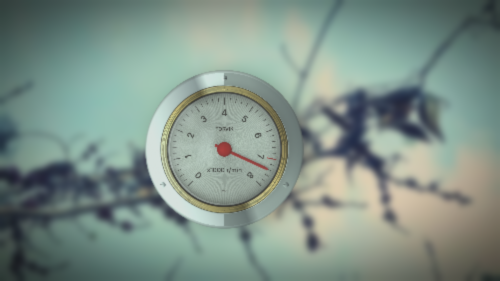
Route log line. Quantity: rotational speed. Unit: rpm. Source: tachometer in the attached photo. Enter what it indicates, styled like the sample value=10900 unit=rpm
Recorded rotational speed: value=7400 unit=rpm
